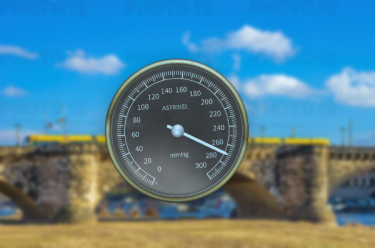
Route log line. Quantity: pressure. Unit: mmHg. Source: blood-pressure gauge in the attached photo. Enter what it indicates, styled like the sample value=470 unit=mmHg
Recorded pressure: value=270 unit=mmHg
